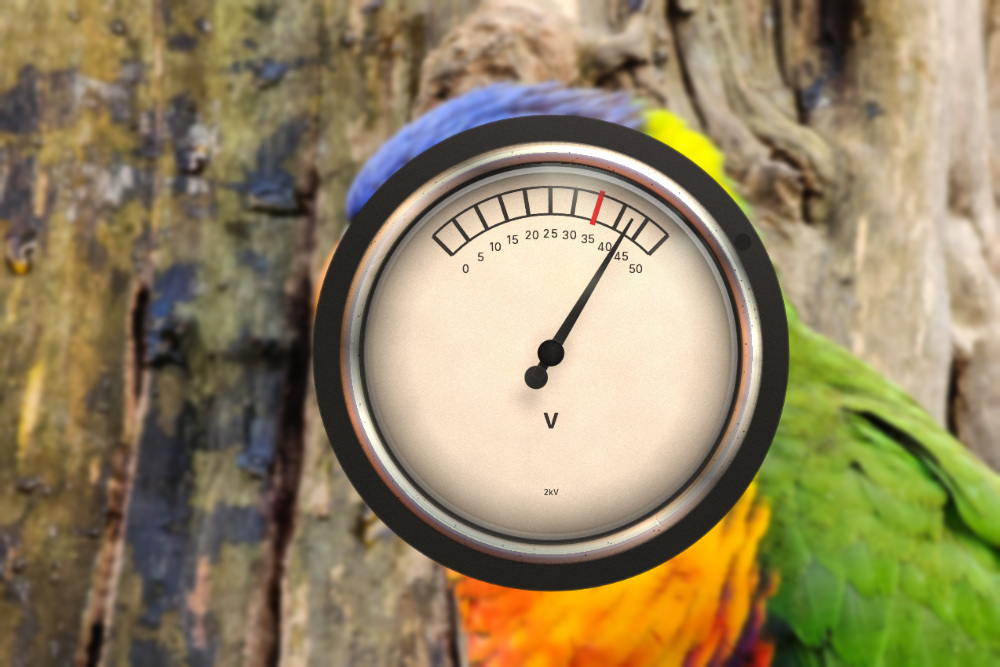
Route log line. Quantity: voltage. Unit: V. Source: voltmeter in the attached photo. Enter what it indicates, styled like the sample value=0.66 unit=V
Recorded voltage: value=42.5 unit=V
